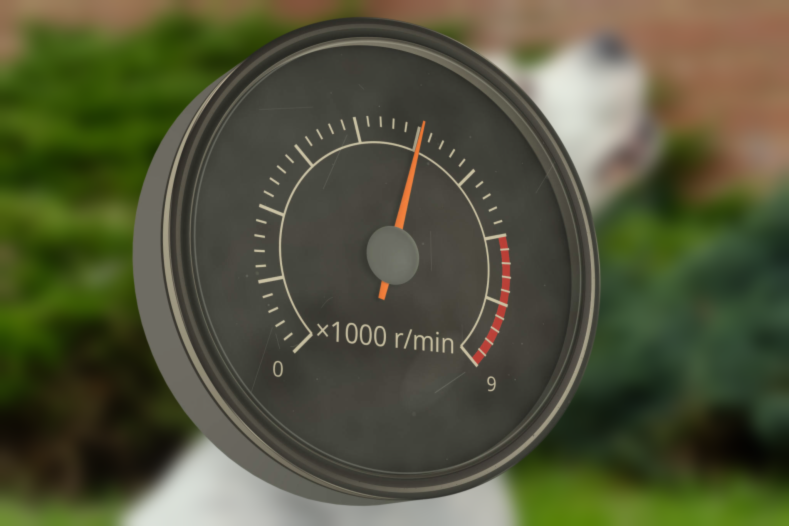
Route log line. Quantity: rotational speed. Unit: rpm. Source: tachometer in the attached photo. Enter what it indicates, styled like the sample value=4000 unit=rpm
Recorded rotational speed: value=5000 unit=rpm
